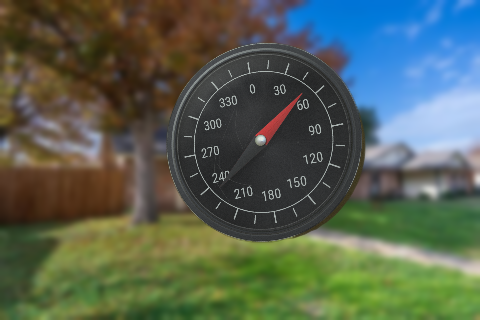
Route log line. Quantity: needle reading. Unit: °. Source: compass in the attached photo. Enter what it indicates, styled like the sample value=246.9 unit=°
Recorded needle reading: value=52.5 unit=°
